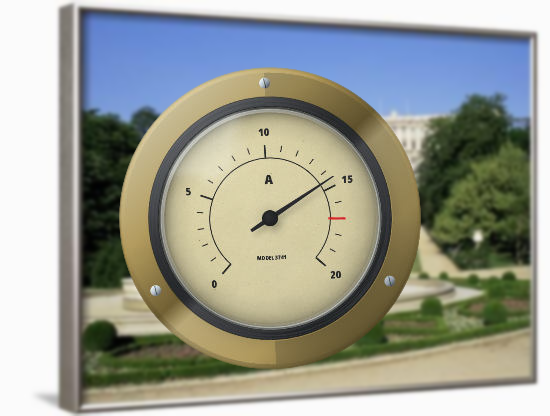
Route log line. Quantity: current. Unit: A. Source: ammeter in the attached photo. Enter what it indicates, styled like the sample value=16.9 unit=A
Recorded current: value=14.5 unit=A
